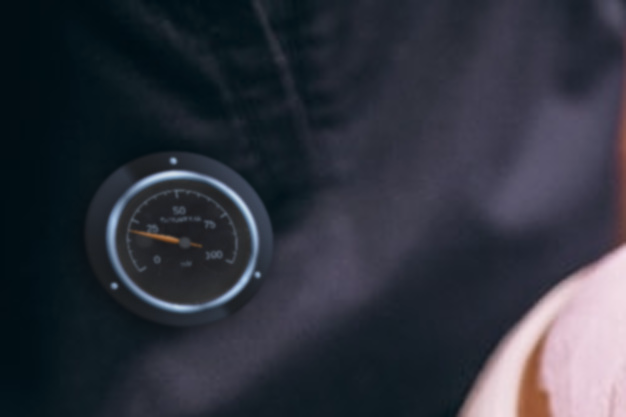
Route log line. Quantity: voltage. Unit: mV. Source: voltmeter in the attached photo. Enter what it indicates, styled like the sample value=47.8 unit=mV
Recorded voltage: value=20 unit=mV
